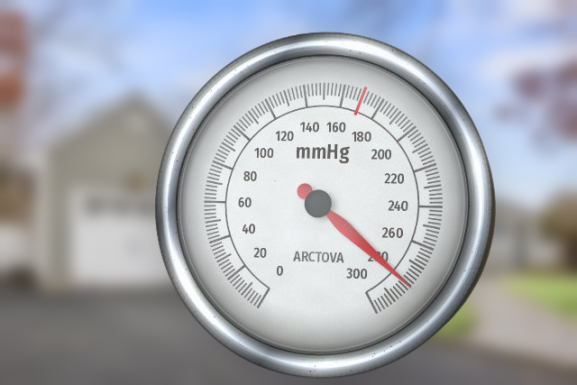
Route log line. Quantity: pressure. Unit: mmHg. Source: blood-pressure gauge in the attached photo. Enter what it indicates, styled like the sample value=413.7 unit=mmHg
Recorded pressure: value=280 unit=mmHg
